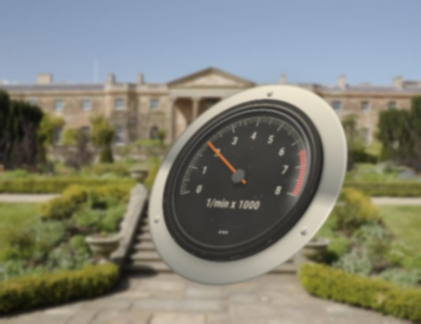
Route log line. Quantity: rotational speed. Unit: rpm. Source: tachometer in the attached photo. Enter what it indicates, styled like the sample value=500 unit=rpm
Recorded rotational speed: value=2000 unit=rpm
